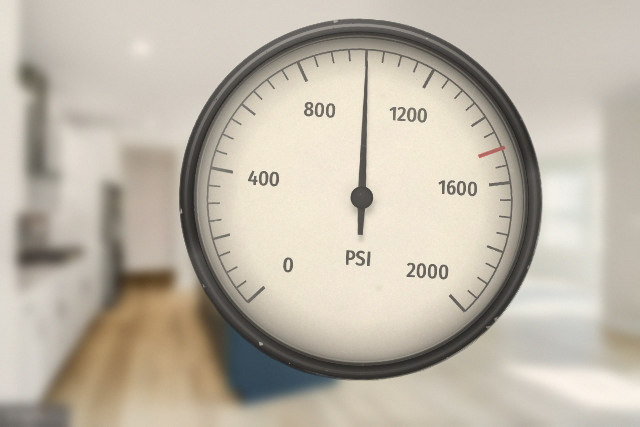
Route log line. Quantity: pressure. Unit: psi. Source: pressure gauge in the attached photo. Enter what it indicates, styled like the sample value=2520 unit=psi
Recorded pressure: value=1000 unit=psi
